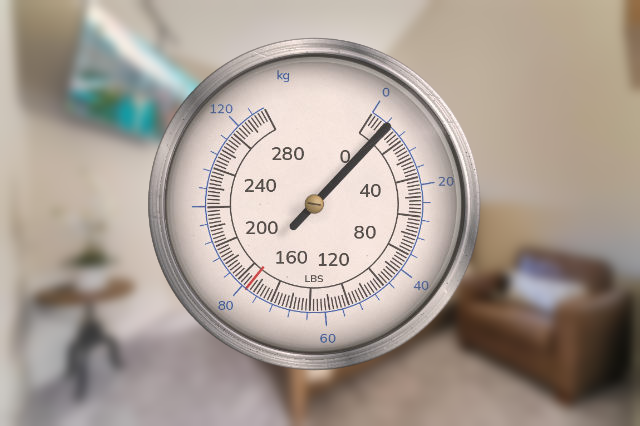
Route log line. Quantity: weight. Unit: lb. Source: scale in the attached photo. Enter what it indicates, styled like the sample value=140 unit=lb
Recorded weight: value=10 unit=lb
